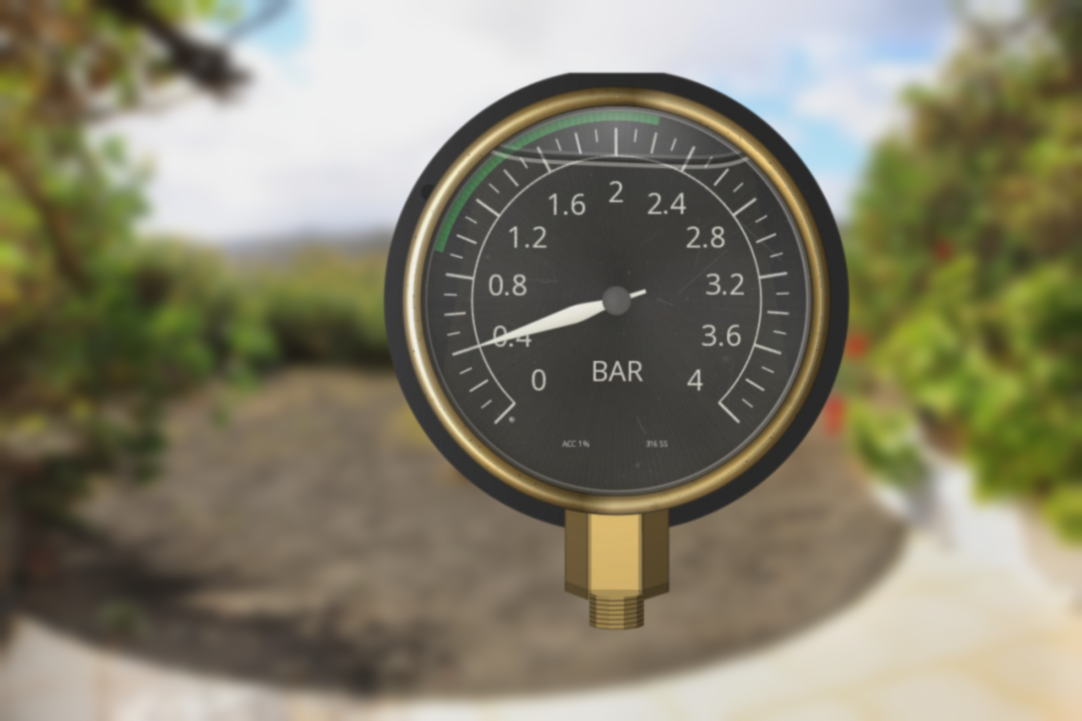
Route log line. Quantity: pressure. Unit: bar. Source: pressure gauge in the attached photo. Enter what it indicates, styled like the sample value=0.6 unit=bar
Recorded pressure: value=0.4 unit=bar
